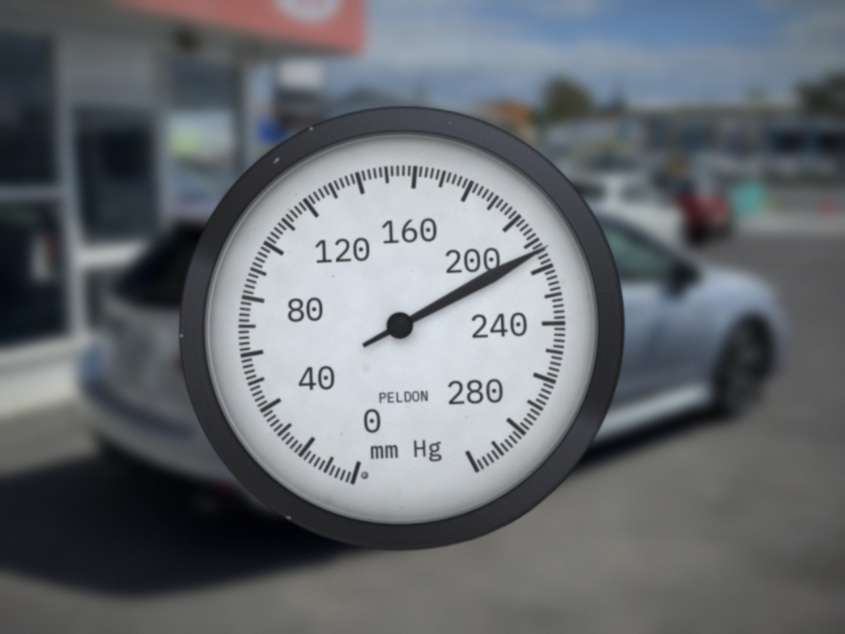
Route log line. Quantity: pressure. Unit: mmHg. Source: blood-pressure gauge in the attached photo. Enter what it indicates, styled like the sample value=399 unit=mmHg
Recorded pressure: value=214 unit=mmHg
